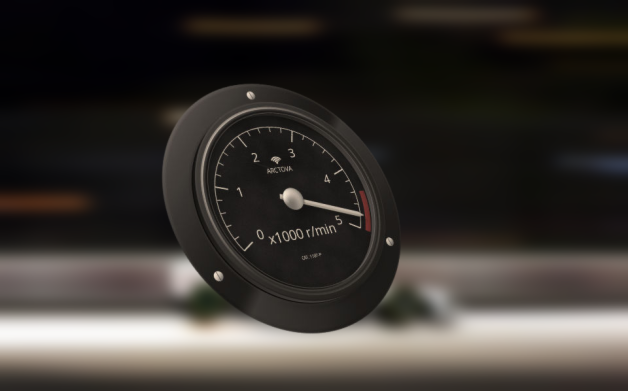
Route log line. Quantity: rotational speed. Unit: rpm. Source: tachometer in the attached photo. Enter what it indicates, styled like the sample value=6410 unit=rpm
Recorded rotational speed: value=4800 unit=rpm
